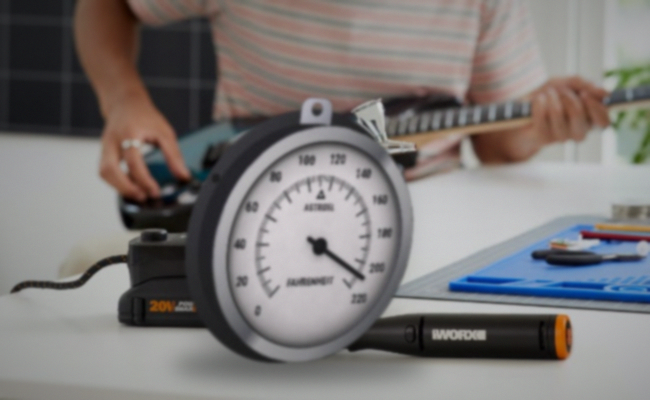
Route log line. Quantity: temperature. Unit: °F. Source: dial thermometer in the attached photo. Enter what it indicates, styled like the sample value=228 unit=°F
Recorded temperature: value=210 unit=°F
